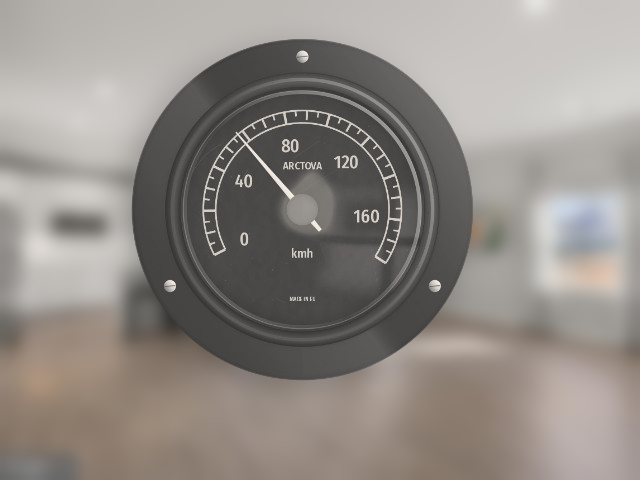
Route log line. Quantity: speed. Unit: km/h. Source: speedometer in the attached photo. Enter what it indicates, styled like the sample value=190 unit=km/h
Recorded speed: value=57.5 unit=km/h
